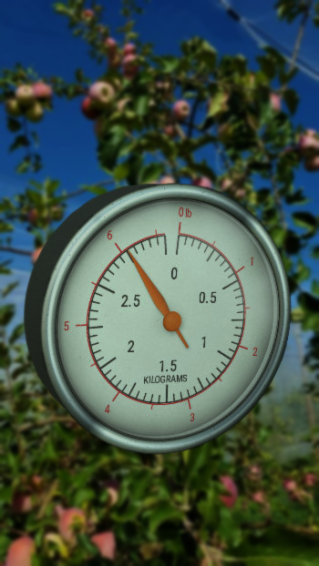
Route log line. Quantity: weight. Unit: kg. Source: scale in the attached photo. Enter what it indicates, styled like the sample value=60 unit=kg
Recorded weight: value=2.75 unit=kg
